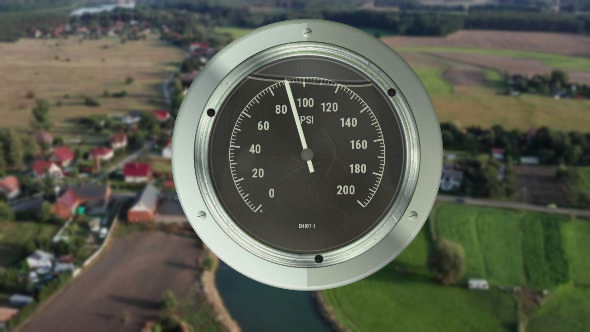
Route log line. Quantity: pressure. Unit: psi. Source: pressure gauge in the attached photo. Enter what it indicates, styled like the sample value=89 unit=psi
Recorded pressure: value=90 unit=psi
